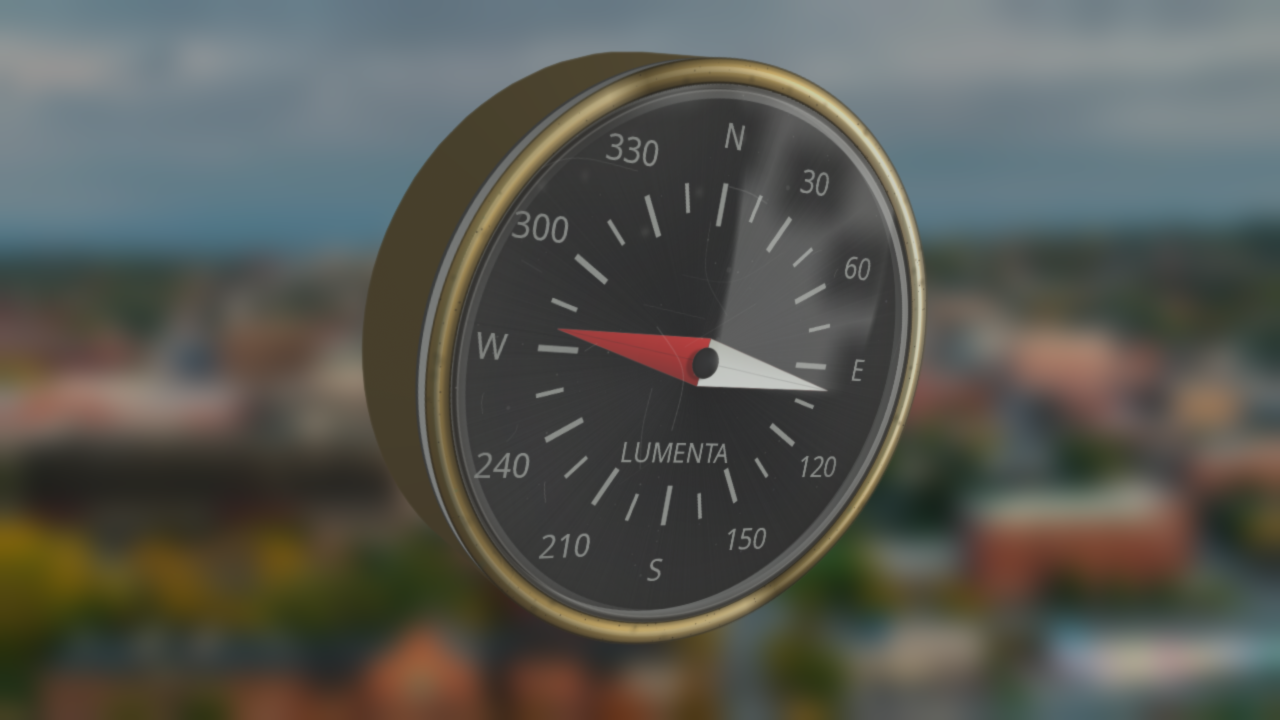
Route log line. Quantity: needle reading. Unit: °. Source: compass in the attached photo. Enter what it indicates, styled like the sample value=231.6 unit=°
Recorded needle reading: value=277.5 unit=°
